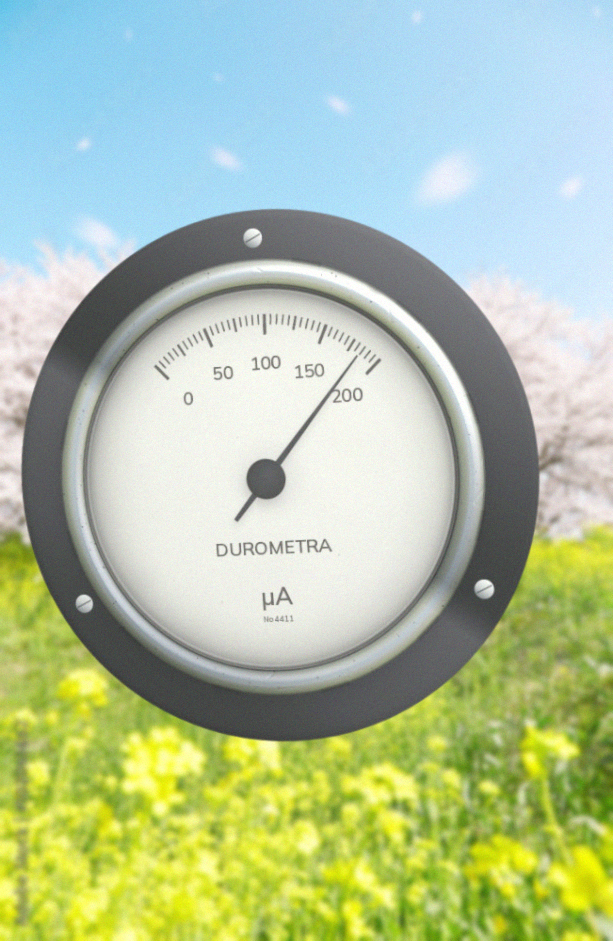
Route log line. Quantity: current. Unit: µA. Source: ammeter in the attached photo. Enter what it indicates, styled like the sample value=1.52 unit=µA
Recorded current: value=185 unit=µA
